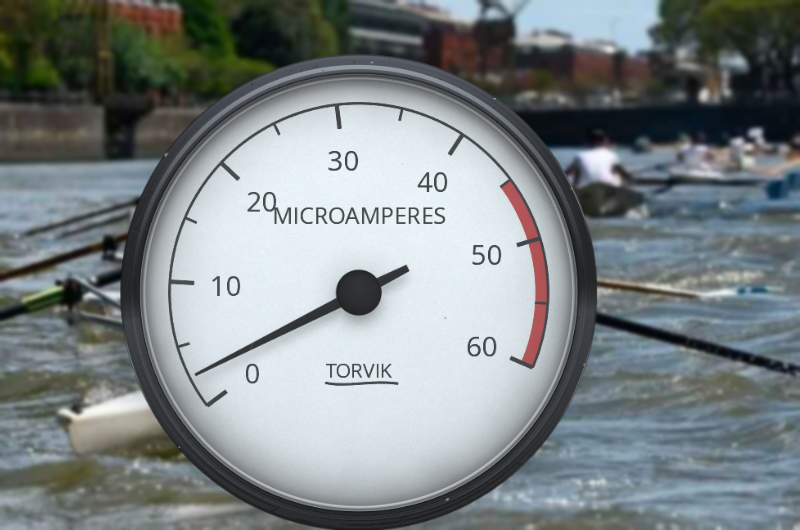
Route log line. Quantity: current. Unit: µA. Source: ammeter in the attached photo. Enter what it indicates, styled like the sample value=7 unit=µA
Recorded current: value=2.5 unit=µA
